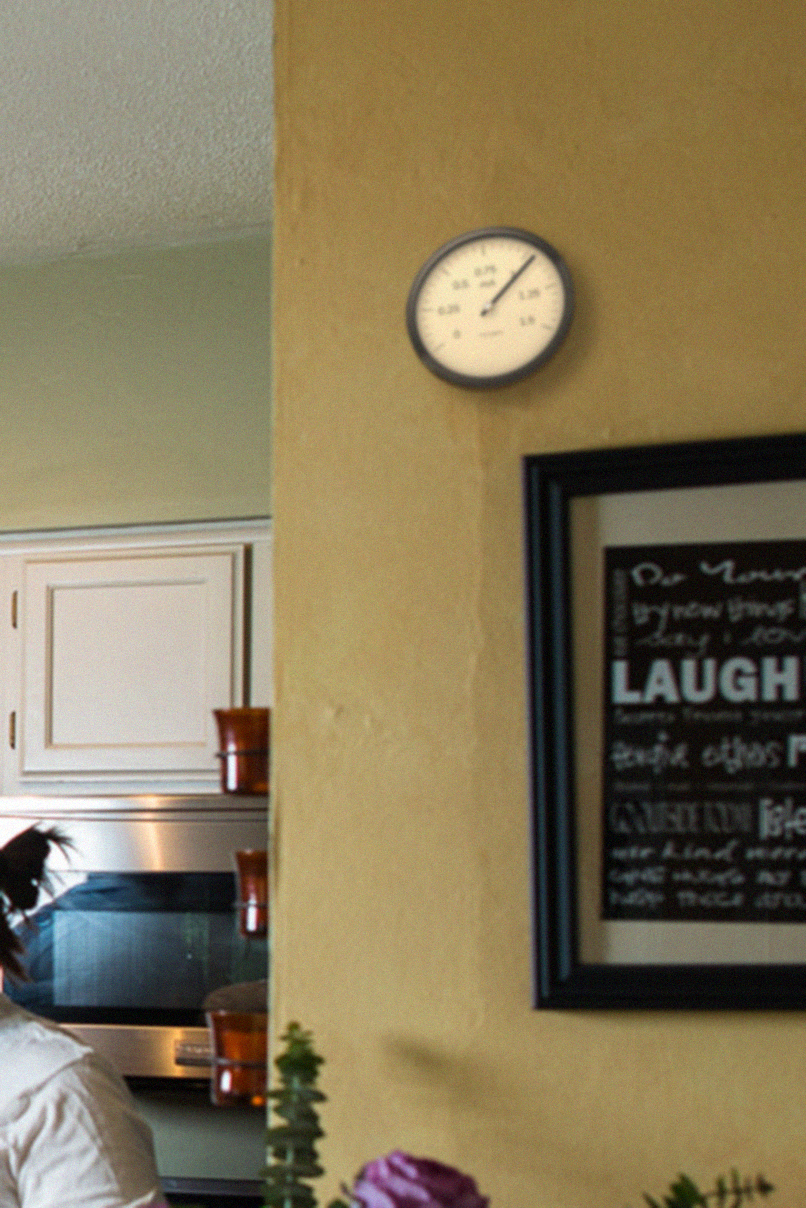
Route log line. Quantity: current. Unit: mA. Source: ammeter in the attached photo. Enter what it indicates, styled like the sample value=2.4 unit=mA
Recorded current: value=1.05 unit=mA
